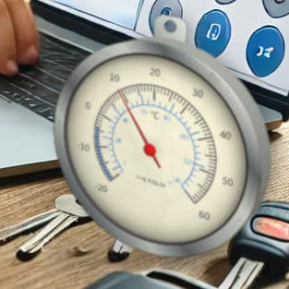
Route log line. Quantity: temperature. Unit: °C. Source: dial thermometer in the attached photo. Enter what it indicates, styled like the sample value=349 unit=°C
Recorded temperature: value=10 unit=°C
